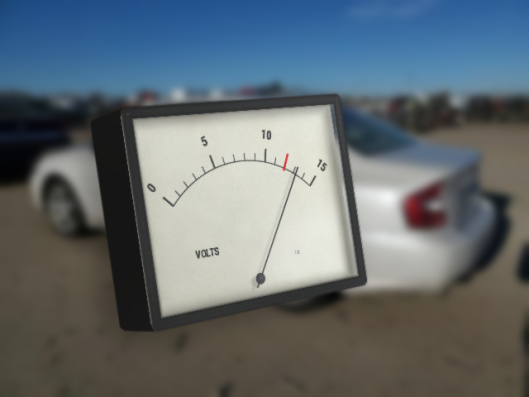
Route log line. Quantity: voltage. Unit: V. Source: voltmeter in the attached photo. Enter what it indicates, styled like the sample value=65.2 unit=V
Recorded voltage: value=13 unit=V
